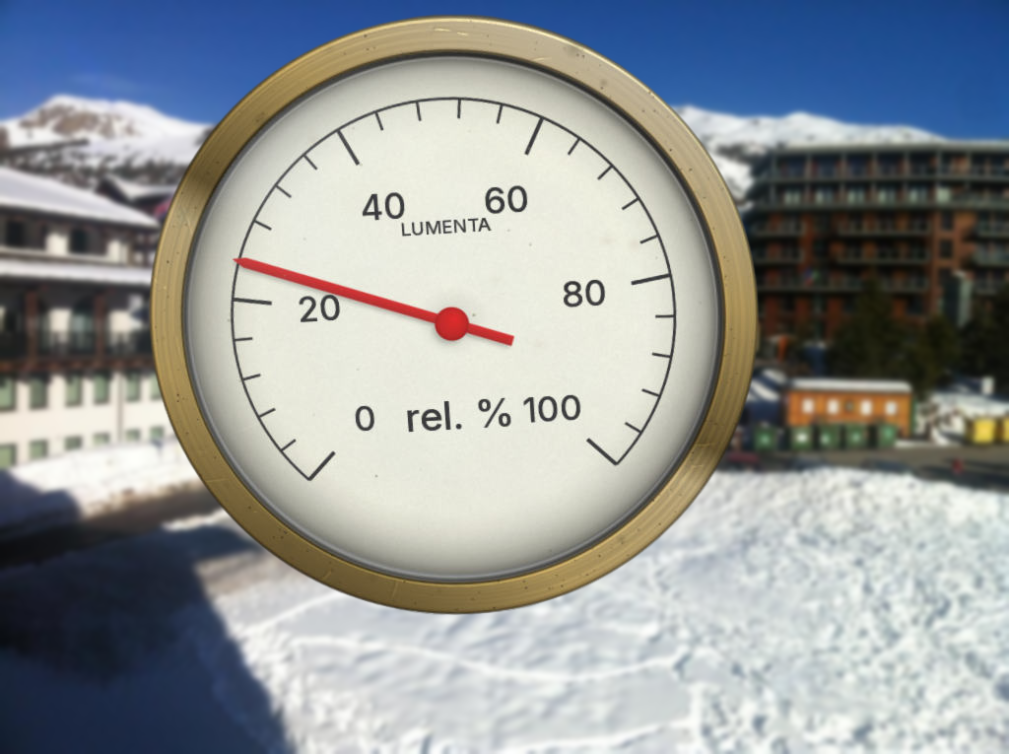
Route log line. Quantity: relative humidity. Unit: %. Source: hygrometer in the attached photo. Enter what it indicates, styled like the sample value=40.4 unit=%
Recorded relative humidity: value=24 unit=%
